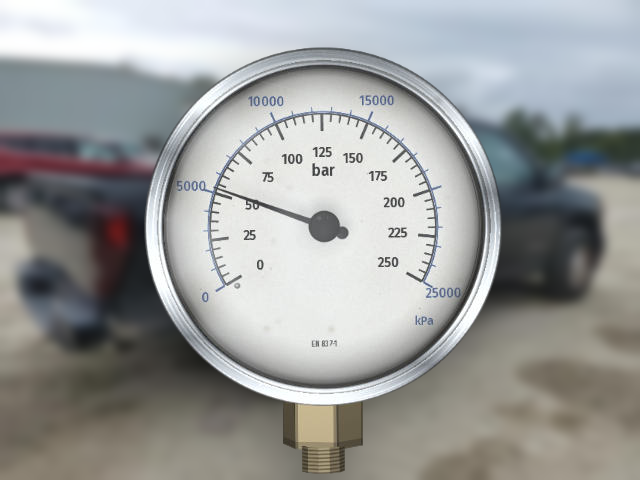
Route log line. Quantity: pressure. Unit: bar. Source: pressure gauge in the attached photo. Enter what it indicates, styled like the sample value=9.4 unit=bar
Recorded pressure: value=52.5 unit=bar
